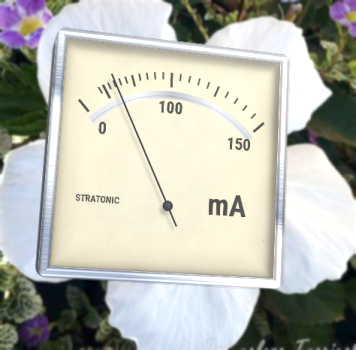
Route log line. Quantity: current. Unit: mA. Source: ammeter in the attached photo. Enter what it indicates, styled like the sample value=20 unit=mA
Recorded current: value=60 unit=mA
